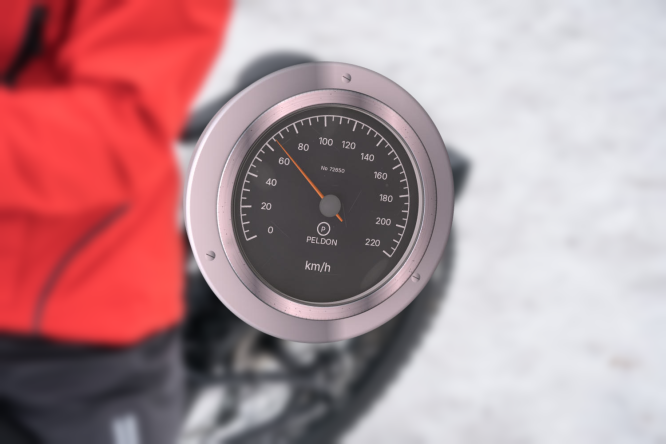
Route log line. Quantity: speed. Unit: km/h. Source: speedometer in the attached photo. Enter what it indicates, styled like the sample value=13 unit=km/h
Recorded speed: value=65 unit=km/h
